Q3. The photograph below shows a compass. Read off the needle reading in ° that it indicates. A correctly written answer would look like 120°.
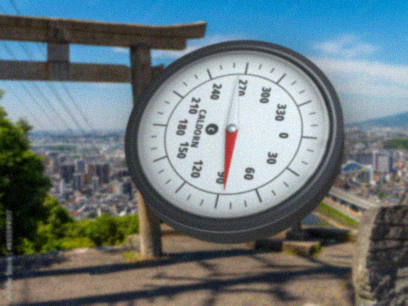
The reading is 85°
